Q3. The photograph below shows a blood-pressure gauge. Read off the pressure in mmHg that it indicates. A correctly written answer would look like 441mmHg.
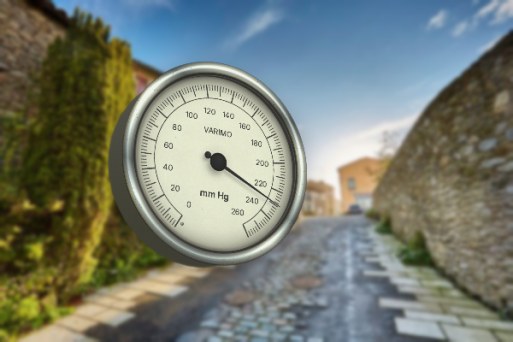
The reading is 230mmHg
